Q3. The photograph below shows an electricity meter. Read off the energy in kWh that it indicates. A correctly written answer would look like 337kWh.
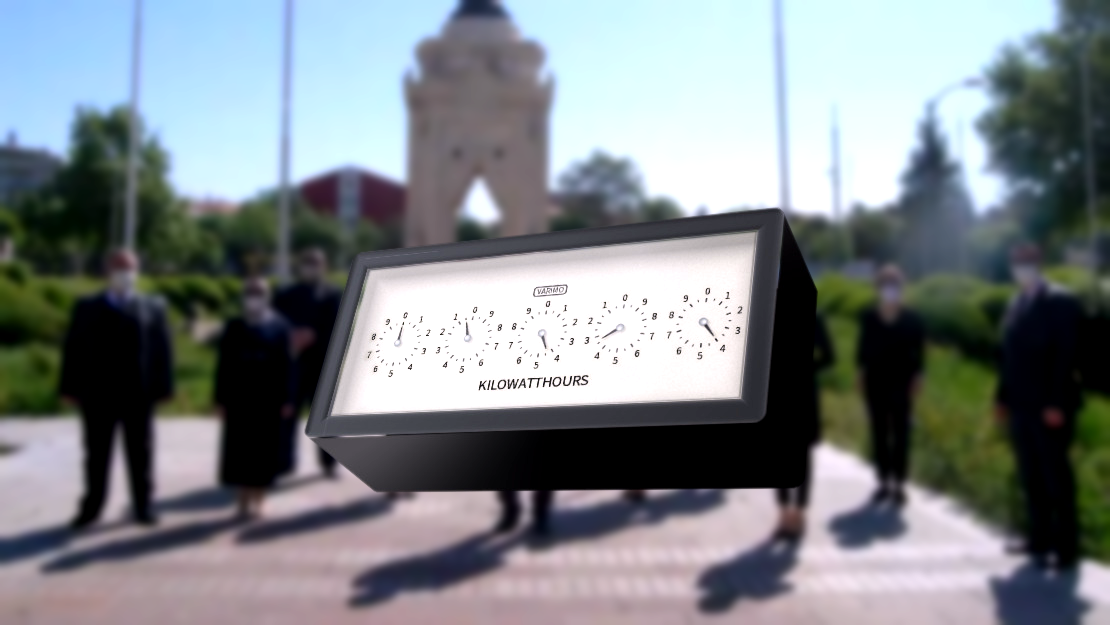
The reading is 434kWh
